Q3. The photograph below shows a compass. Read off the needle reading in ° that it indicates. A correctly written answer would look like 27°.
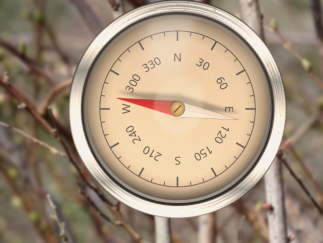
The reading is 280°
